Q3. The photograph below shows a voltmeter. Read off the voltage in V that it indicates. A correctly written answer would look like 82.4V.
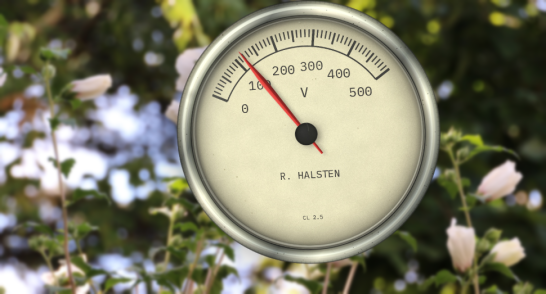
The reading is 120V
